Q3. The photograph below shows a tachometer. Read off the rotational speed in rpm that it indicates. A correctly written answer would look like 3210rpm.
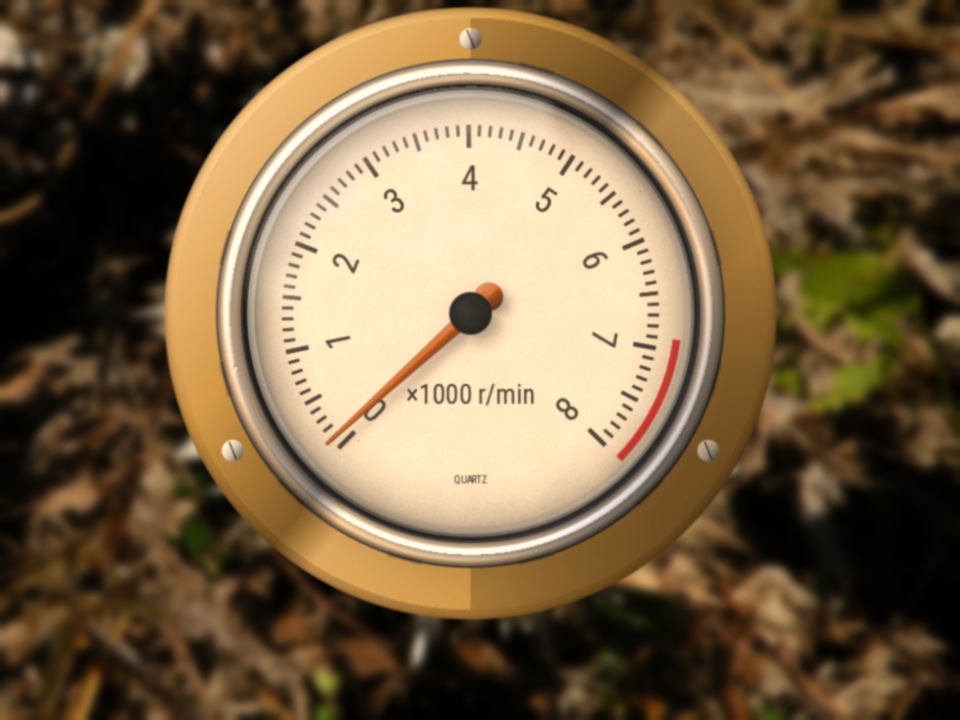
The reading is 100rpm
